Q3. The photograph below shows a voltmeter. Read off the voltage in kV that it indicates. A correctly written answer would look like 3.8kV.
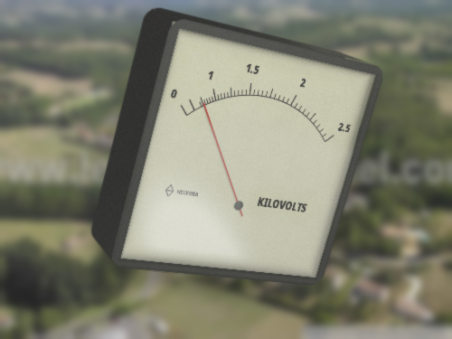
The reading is 0.75kV
